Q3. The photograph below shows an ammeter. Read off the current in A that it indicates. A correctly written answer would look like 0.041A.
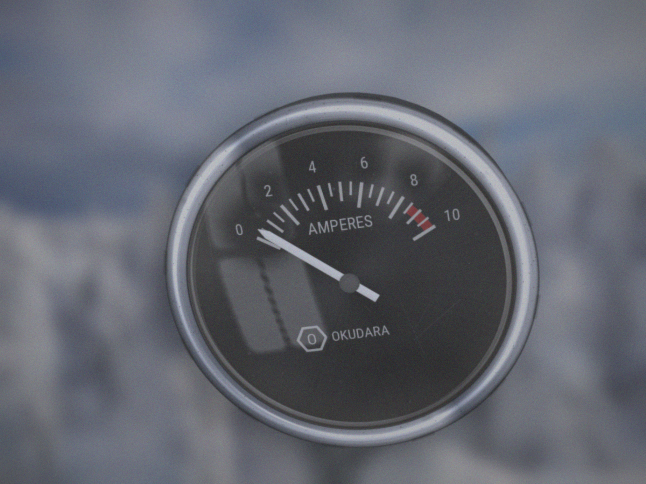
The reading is 0.5A
